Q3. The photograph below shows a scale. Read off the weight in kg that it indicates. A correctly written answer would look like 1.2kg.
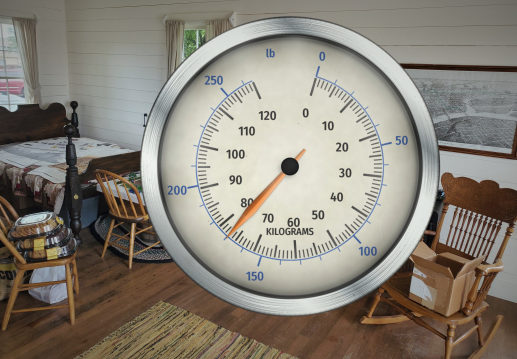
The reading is 77kg
